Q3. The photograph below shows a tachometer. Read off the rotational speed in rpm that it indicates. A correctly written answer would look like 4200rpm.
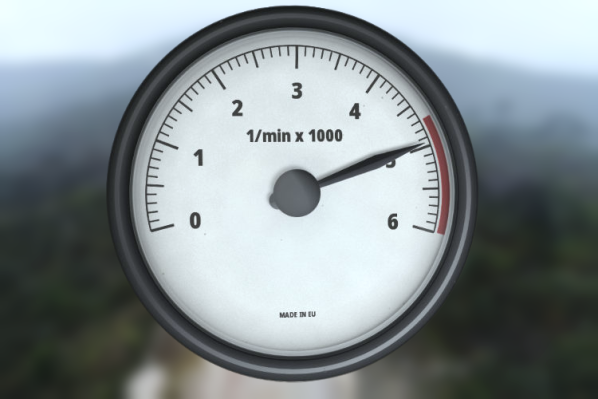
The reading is 4950rpm
